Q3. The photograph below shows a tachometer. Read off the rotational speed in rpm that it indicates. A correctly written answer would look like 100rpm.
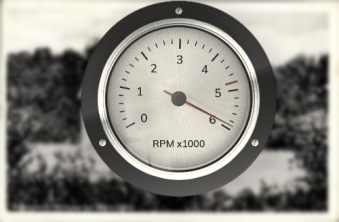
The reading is 5900rpm
